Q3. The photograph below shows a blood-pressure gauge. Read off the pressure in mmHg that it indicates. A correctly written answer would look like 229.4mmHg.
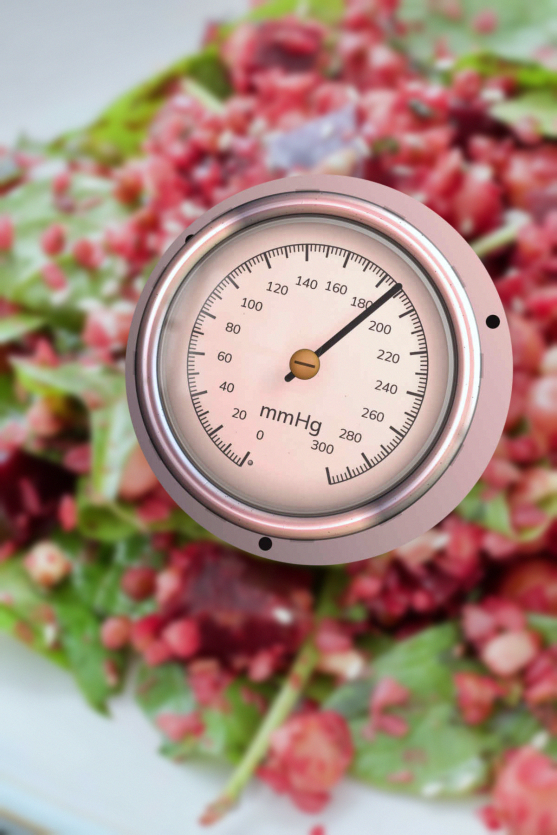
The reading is 188mmHg
